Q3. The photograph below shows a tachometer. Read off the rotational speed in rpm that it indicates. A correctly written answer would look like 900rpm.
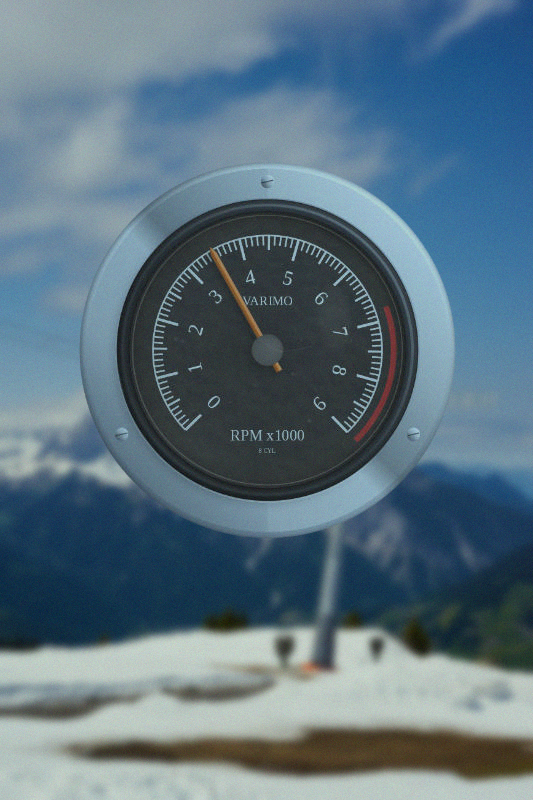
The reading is 3500rpm
